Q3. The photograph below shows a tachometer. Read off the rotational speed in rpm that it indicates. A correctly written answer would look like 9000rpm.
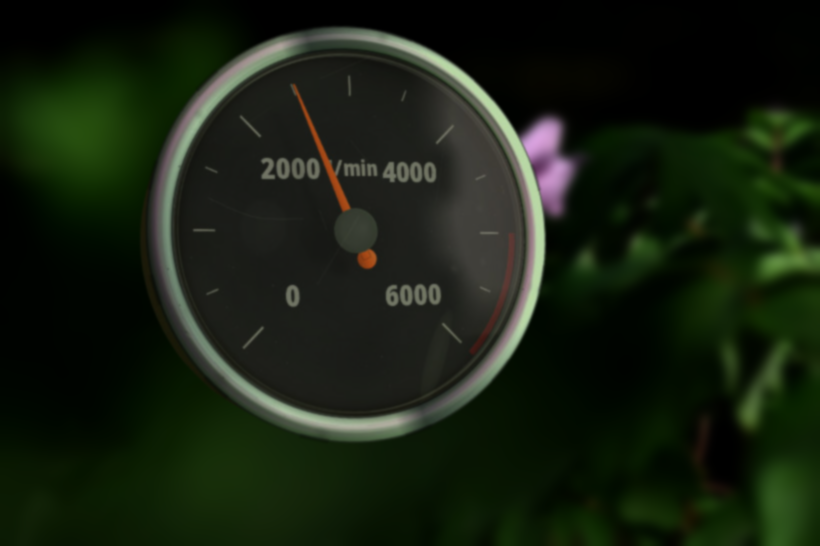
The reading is 2500rpm
